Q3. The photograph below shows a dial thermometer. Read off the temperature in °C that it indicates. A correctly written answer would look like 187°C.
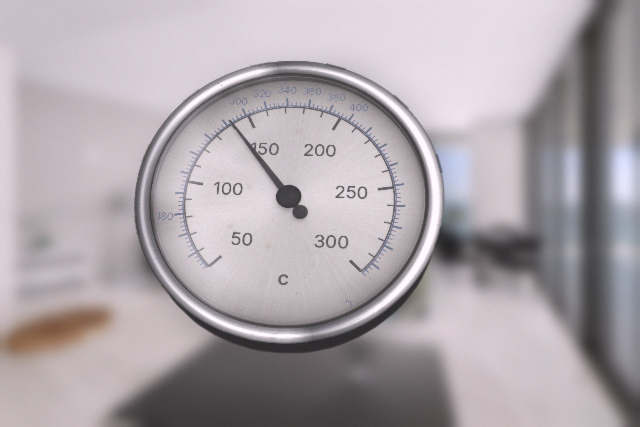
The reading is 140°C
